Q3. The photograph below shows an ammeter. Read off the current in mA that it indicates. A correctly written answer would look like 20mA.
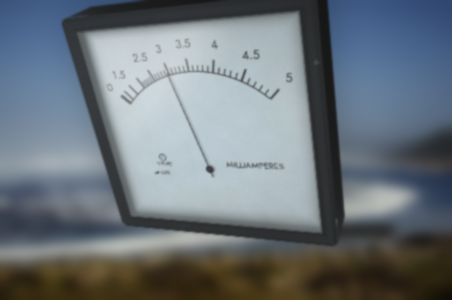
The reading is 3mA
